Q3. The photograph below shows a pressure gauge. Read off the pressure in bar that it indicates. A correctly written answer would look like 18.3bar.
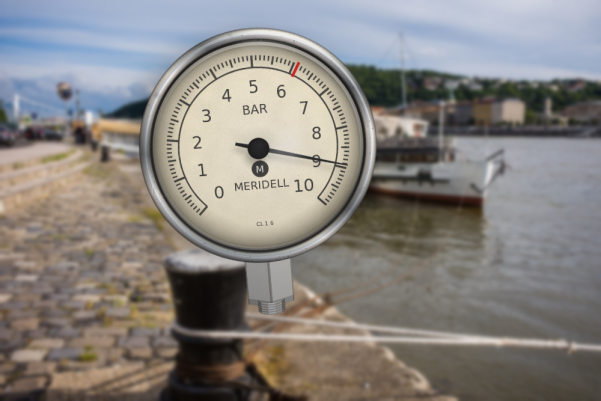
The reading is 8.9bar
